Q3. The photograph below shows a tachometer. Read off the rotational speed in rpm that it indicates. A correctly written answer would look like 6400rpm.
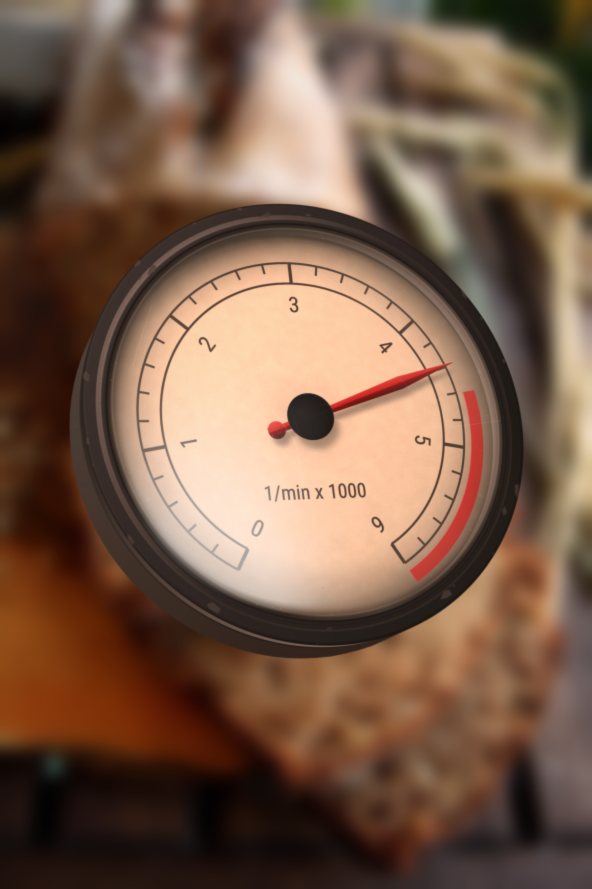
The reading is 4400rpm
